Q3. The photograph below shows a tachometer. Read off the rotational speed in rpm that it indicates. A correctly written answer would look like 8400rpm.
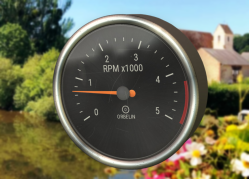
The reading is 700rpm
